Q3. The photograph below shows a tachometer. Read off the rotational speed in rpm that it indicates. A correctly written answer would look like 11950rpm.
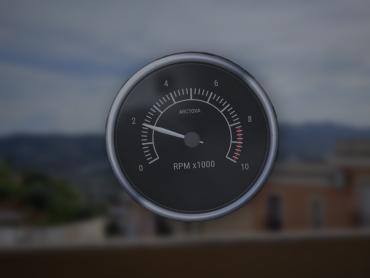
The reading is 2000rpm
